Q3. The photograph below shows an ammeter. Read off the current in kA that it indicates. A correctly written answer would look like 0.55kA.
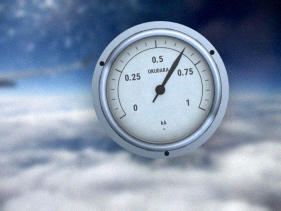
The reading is 0.65kA
